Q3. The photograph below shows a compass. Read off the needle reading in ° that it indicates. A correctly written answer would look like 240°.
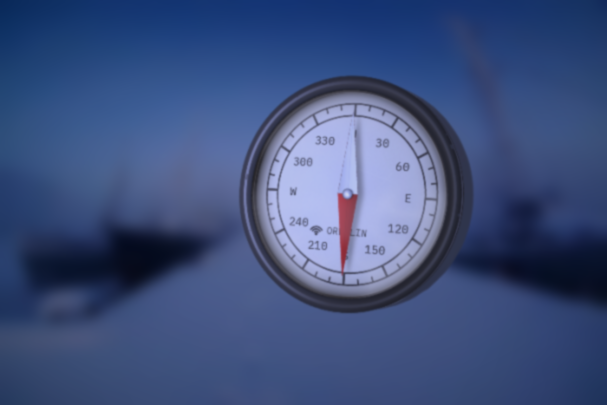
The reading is 180°
